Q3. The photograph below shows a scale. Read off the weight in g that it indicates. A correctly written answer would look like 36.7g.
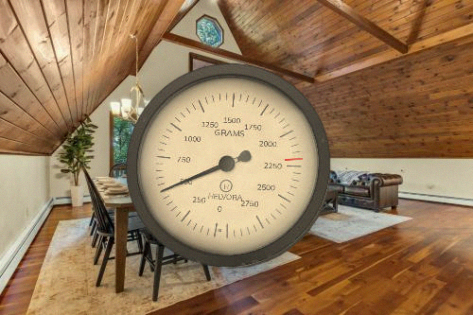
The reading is 500g
